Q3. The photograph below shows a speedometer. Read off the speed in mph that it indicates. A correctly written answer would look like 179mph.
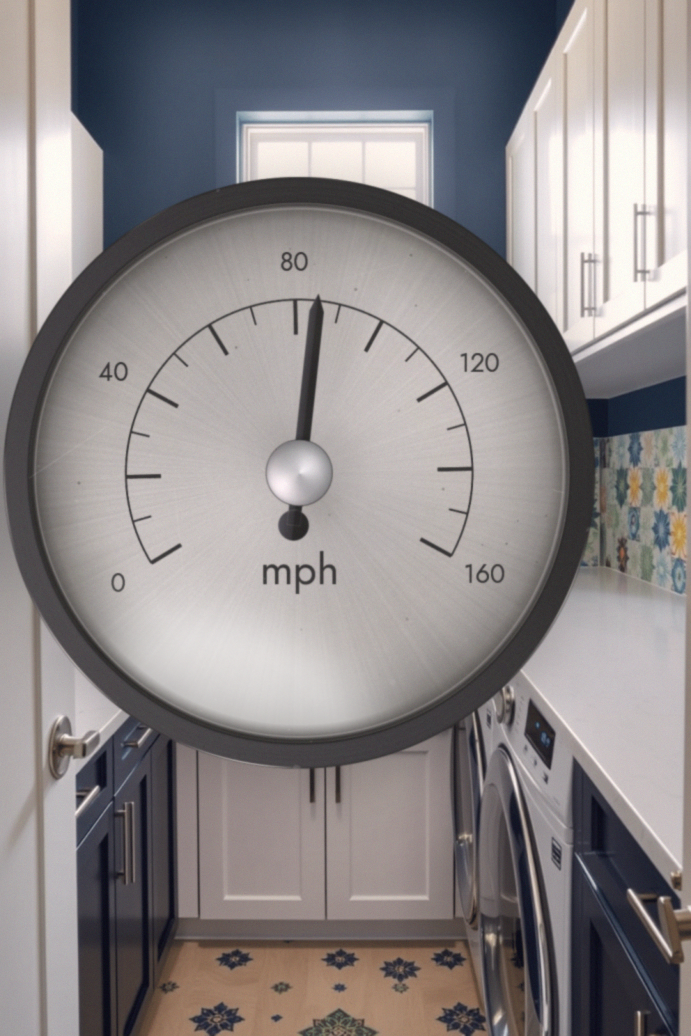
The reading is 85mph
